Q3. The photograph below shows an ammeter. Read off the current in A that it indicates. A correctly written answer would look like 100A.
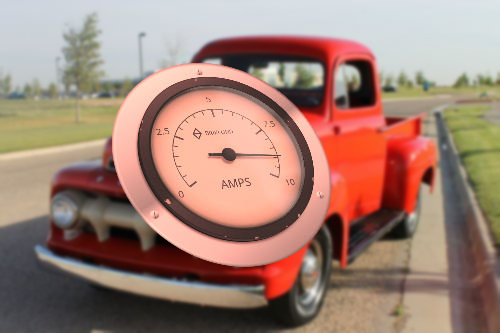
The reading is 9A
